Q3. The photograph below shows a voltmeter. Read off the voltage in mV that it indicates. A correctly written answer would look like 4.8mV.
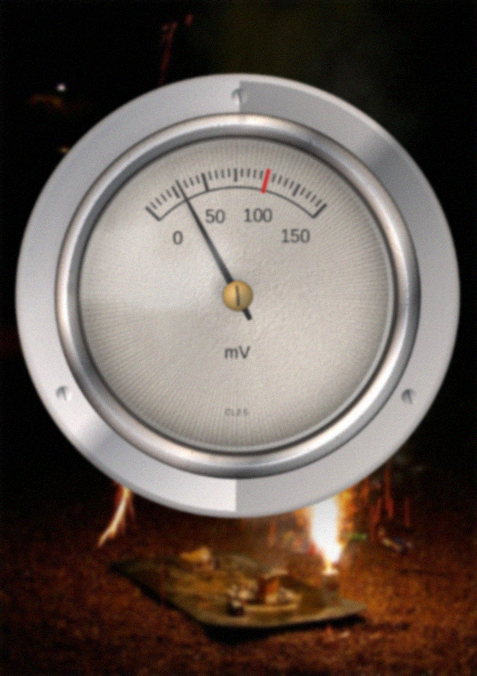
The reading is 30mV
